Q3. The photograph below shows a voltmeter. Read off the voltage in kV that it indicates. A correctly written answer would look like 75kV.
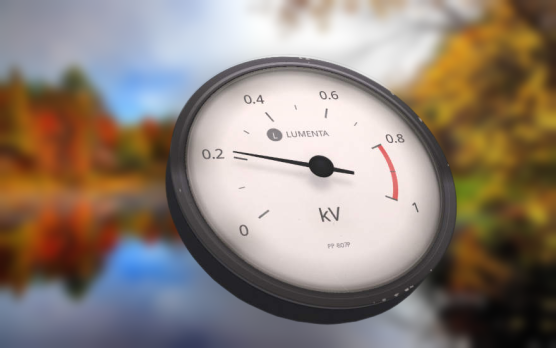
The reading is 0.2kV
